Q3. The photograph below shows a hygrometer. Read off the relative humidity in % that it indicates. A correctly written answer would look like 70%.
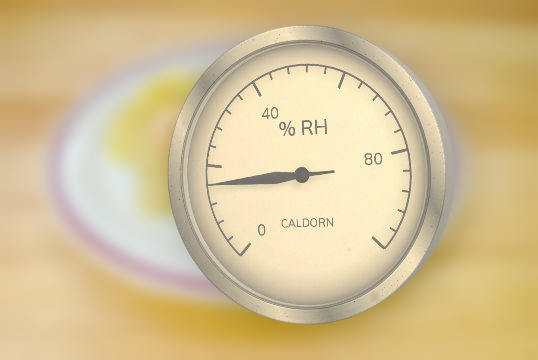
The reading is 16%
